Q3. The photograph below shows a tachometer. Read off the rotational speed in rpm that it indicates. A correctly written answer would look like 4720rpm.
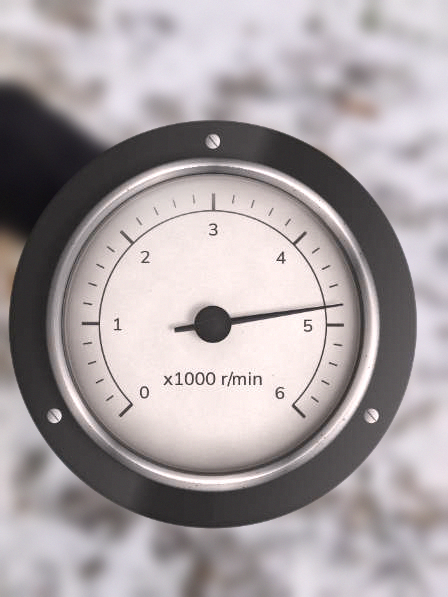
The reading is 4800rpm
